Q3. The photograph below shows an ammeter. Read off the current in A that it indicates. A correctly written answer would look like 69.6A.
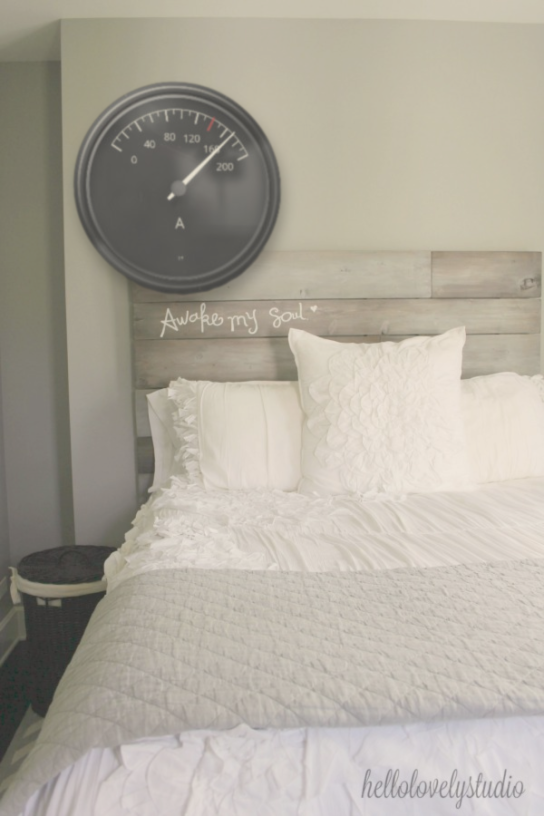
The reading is 170A
